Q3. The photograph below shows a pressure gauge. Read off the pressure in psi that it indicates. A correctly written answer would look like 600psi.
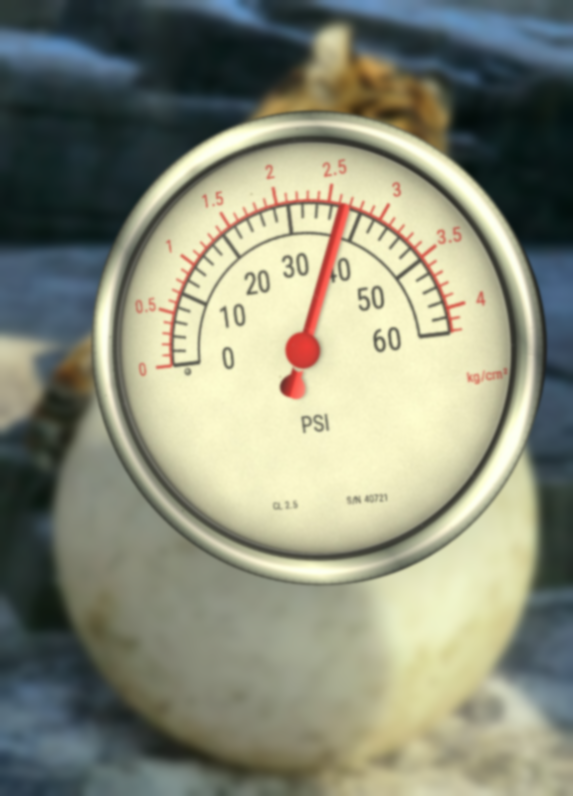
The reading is 38psi
